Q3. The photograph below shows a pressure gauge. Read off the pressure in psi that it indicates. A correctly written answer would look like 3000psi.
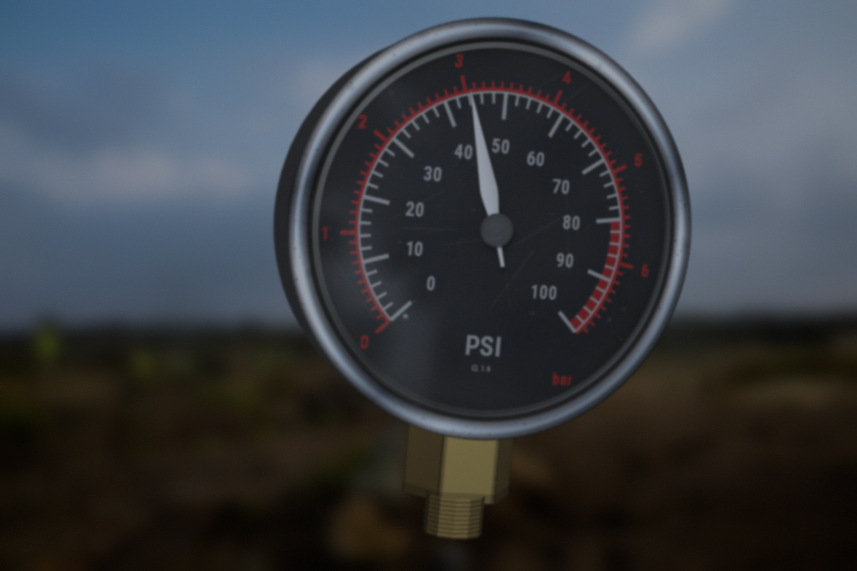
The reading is 44psi
